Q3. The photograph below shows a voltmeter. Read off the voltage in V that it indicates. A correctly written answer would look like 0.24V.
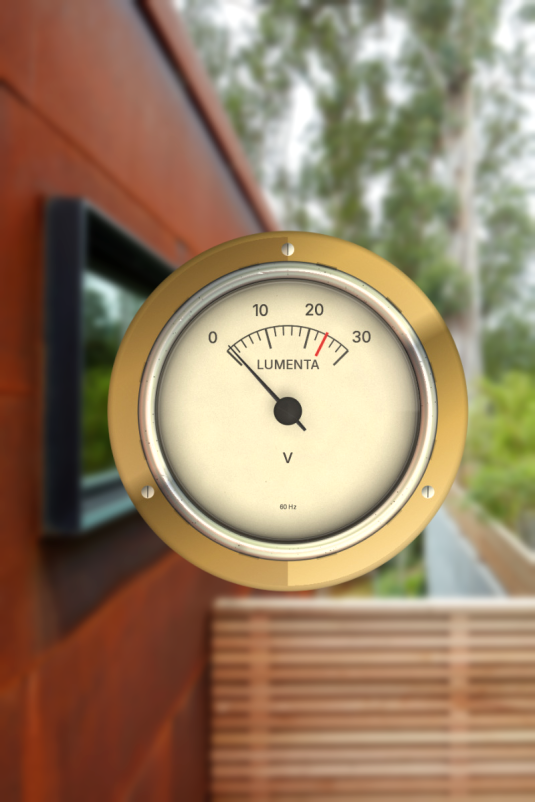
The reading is 1V
